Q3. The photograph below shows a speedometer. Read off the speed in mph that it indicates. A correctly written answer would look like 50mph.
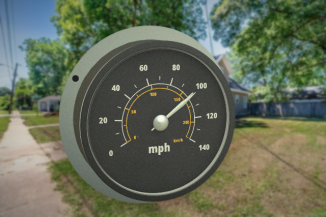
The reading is 100mph
